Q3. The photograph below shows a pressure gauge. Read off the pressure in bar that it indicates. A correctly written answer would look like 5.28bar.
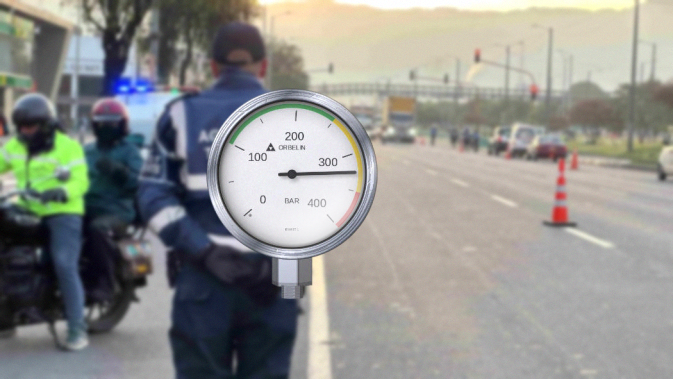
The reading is 325bar
